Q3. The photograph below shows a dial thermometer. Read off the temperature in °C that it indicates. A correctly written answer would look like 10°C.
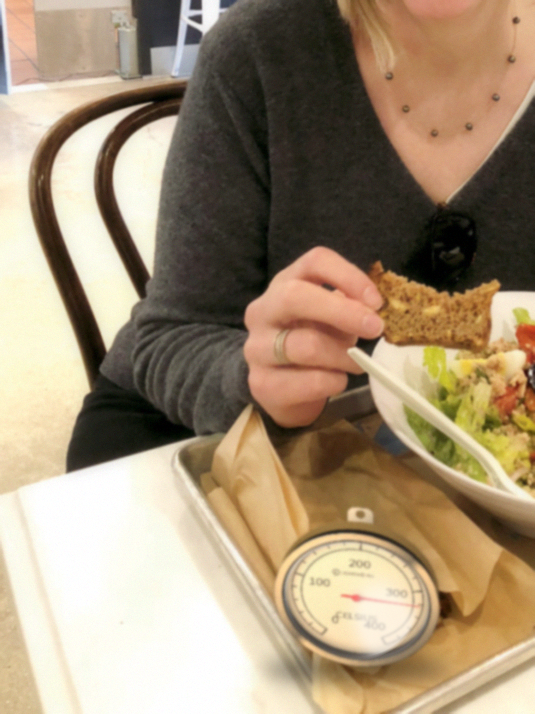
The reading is 320°C
